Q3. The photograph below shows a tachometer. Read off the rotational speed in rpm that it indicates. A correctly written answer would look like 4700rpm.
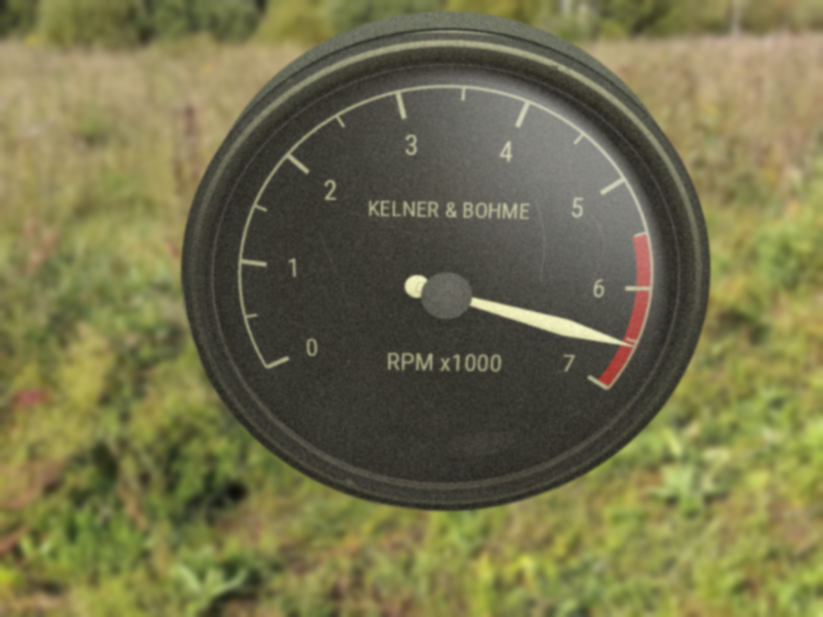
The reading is 6500rpm
